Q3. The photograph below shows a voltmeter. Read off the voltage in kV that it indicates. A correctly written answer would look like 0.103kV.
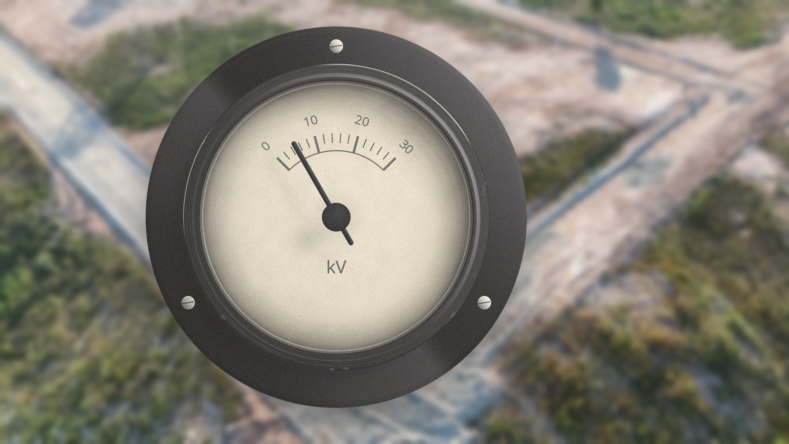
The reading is 5kV
